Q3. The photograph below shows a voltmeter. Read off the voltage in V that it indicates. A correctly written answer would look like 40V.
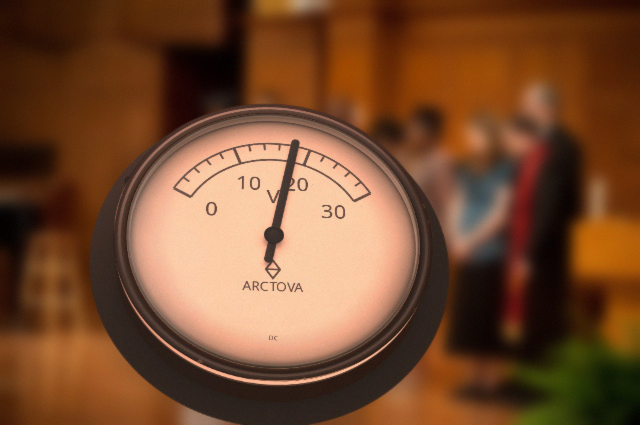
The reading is 18V
